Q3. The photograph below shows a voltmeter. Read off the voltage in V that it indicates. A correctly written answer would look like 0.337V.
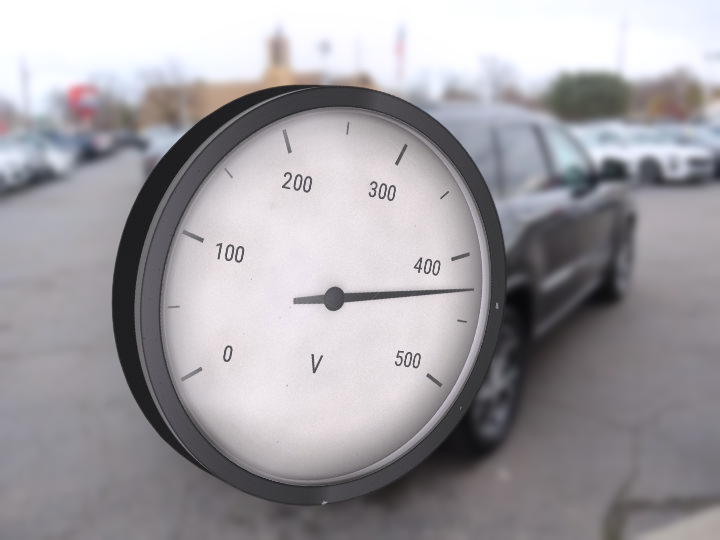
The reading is 425V
